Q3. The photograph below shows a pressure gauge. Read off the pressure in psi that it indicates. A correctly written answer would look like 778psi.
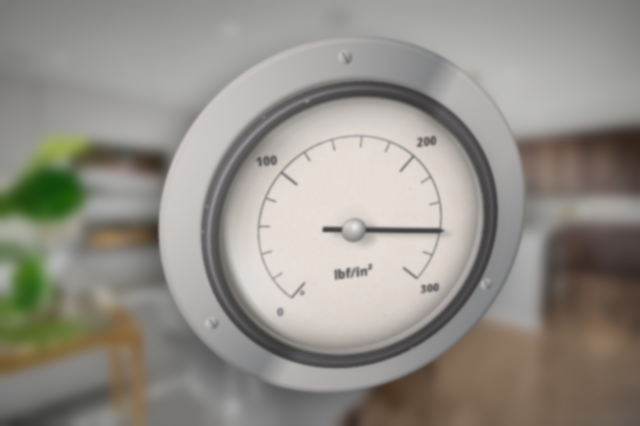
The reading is 260psi
